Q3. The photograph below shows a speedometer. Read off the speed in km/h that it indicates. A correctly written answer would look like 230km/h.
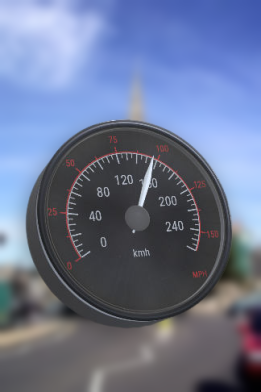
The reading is 155km/h
